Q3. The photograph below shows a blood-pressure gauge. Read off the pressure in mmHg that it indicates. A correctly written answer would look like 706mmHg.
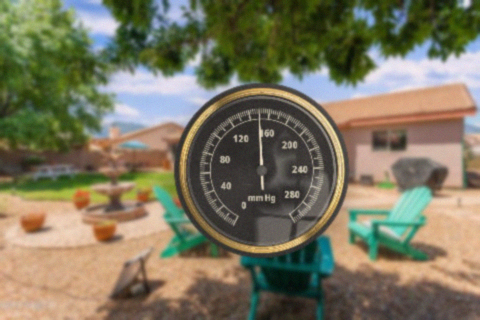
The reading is 150mmHg
